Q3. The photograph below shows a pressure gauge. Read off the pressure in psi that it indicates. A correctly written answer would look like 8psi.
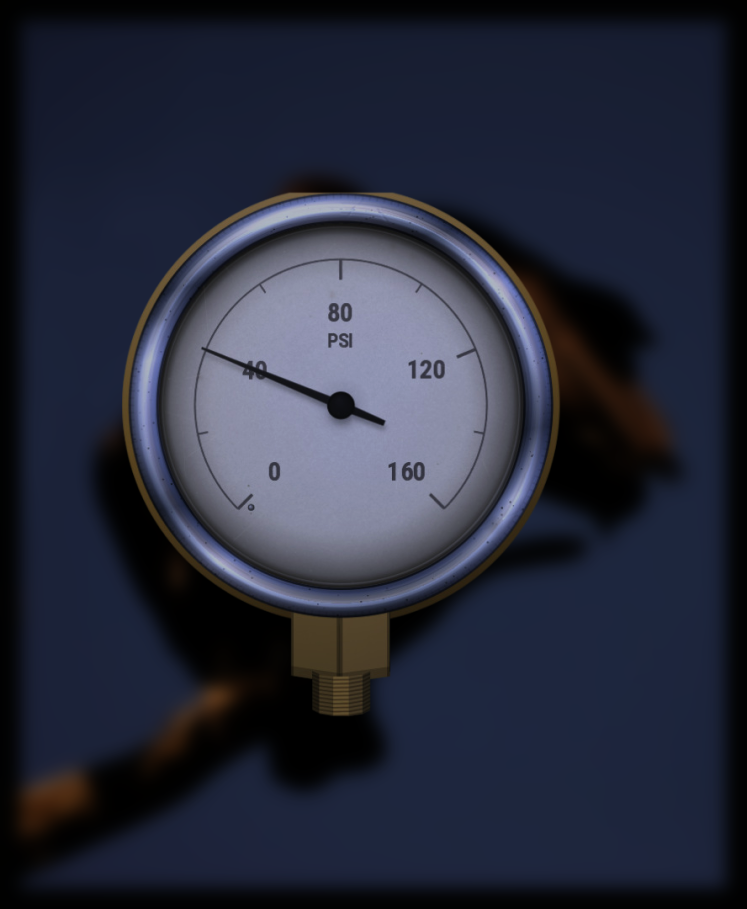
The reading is 40psi
